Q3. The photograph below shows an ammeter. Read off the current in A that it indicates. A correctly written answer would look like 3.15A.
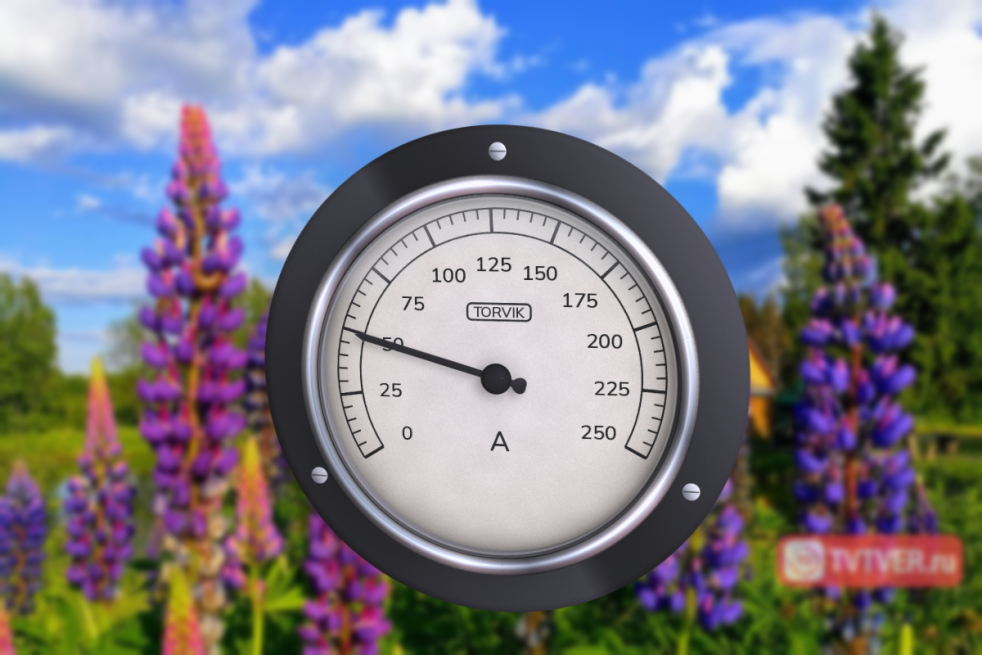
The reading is 50A
